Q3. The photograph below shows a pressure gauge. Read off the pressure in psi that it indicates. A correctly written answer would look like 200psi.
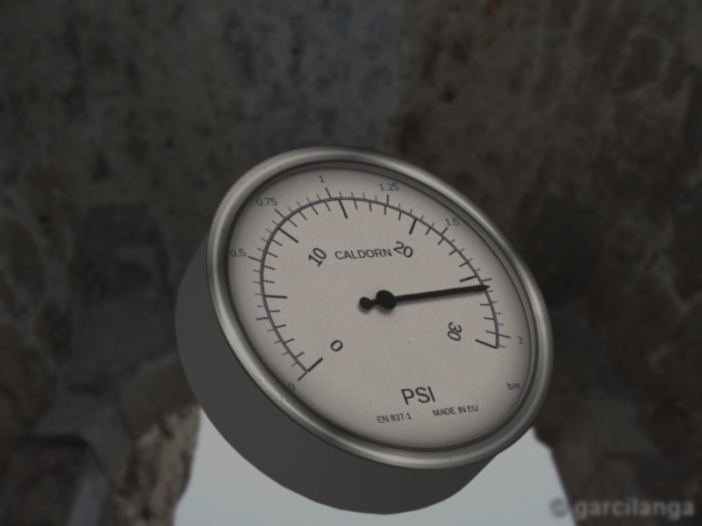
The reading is 26psi
